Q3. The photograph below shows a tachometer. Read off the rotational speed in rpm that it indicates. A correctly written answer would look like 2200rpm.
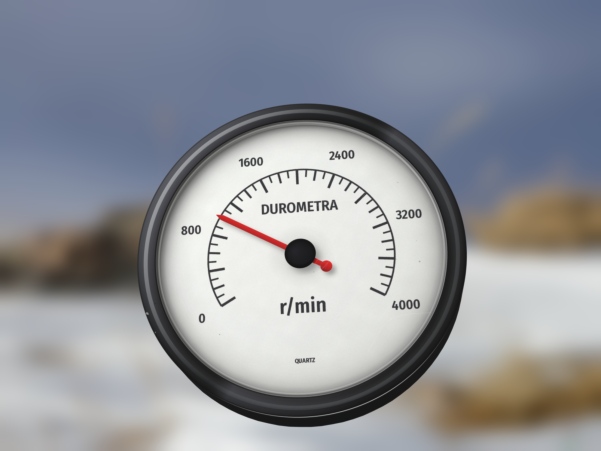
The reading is 1000rpm
